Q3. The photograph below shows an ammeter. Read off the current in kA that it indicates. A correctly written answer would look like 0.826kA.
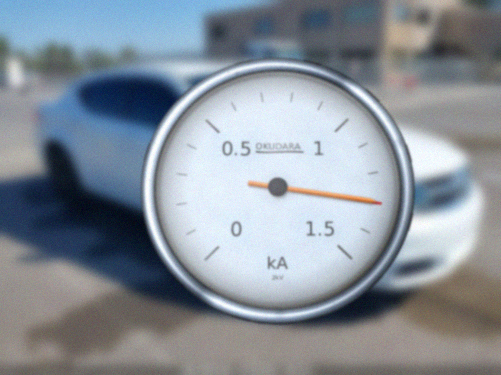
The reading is 1.3kA
